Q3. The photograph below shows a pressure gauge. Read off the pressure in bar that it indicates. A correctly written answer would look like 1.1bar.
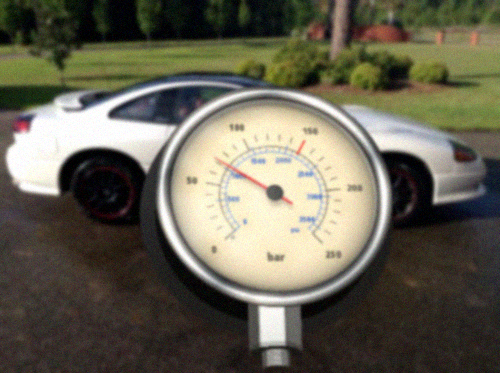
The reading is 70bar
